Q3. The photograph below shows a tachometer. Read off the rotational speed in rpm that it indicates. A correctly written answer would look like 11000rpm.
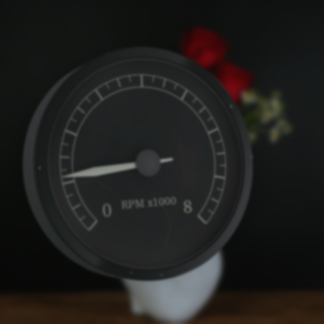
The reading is 1125rpm
